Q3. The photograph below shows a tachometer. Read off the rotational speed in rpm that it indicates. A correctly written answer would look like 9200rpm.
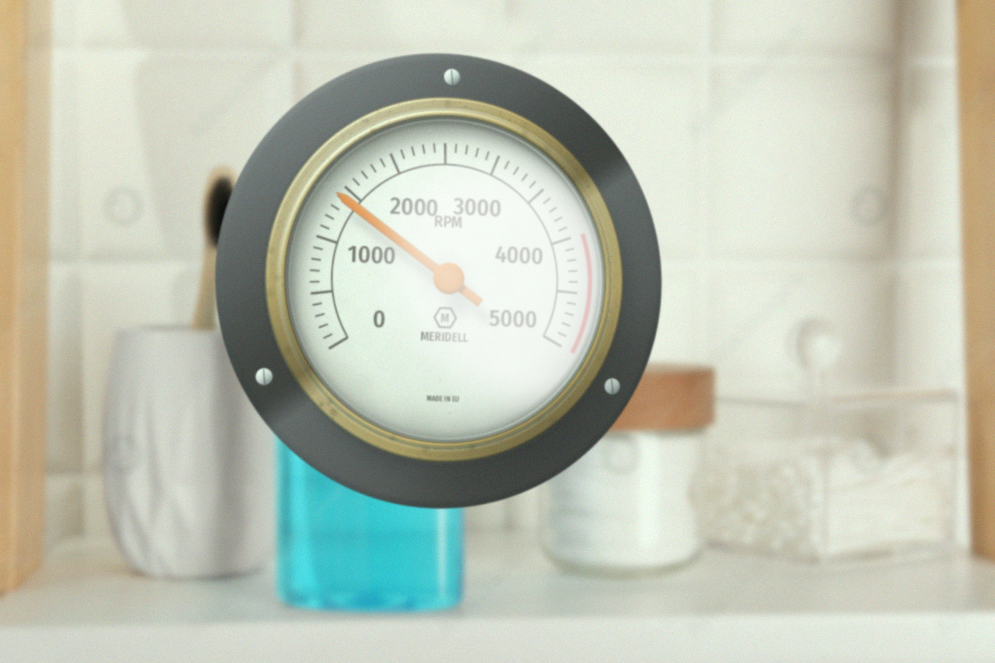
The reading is 1400rpm
